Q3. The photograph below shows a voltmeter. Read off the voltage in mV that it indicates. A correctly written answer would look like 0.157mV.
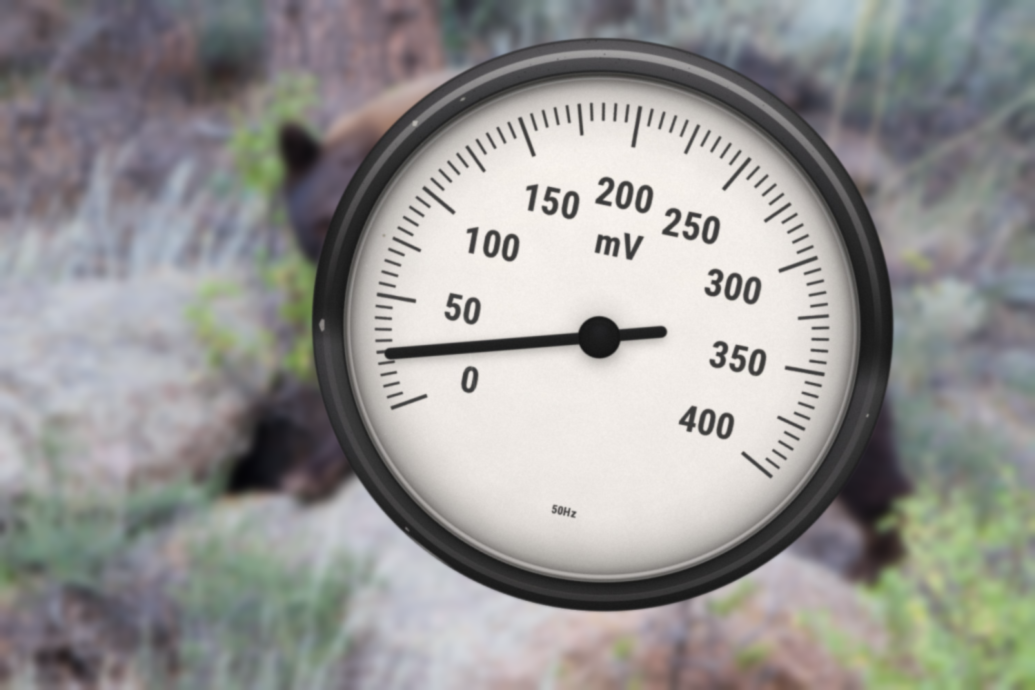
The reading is 25mV
